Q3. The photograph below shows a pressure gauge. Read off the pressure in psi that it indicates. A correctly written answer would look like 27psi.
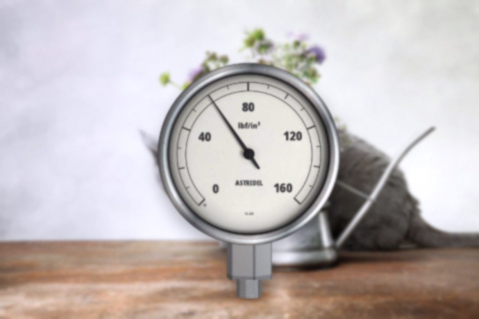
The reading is 60psi
